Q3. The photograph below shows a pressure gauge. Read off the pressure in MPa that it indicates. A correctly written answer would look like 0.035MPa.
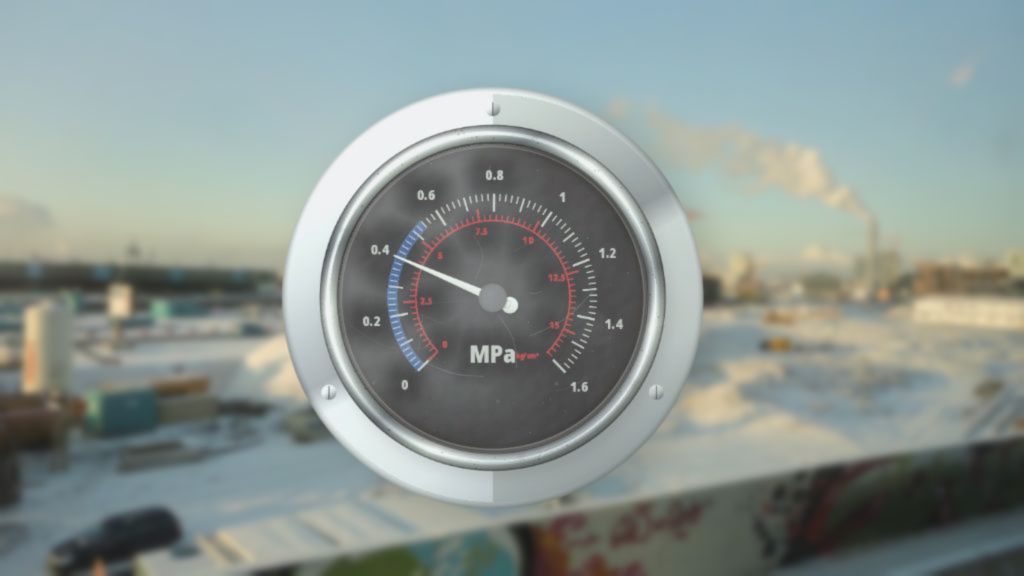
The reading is 0.4MPa
